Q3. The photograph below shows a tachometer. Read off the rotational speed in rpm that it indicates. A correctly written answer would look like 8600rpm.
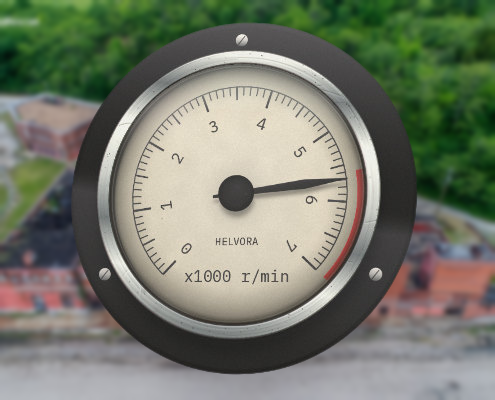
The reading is 5700rpm
